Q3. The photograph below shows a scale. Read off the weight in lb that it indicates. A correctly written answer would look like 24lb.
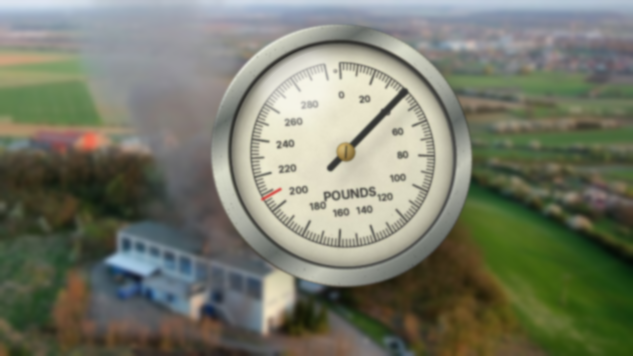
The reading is 40lb
